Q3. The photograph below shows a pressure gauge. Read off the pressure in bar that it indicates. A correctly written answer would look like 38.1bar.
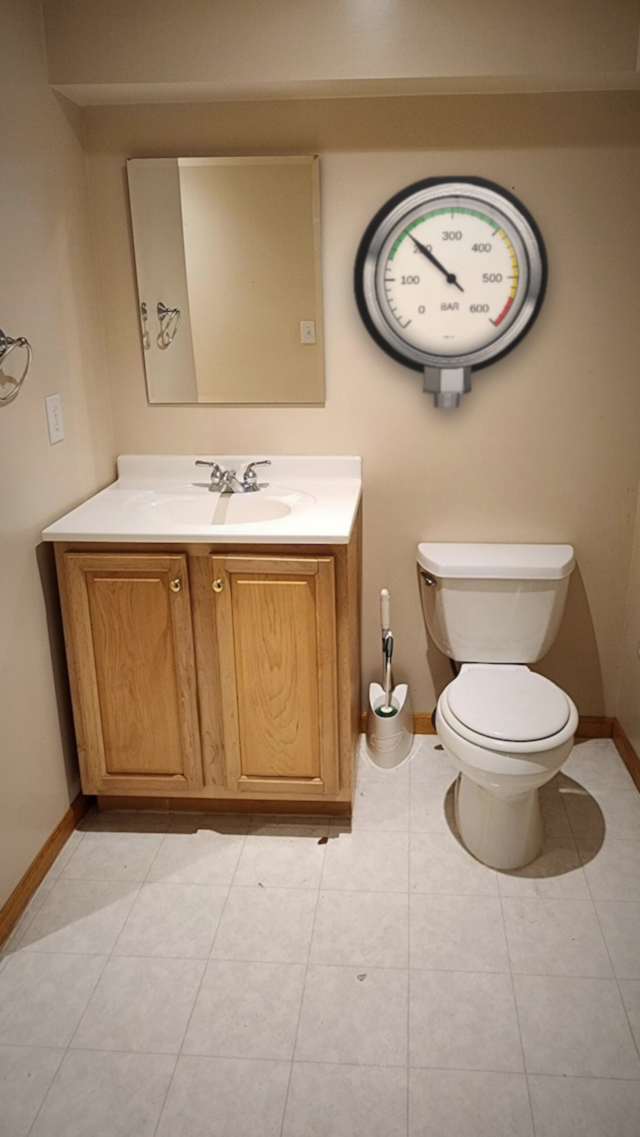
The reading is 200bar
